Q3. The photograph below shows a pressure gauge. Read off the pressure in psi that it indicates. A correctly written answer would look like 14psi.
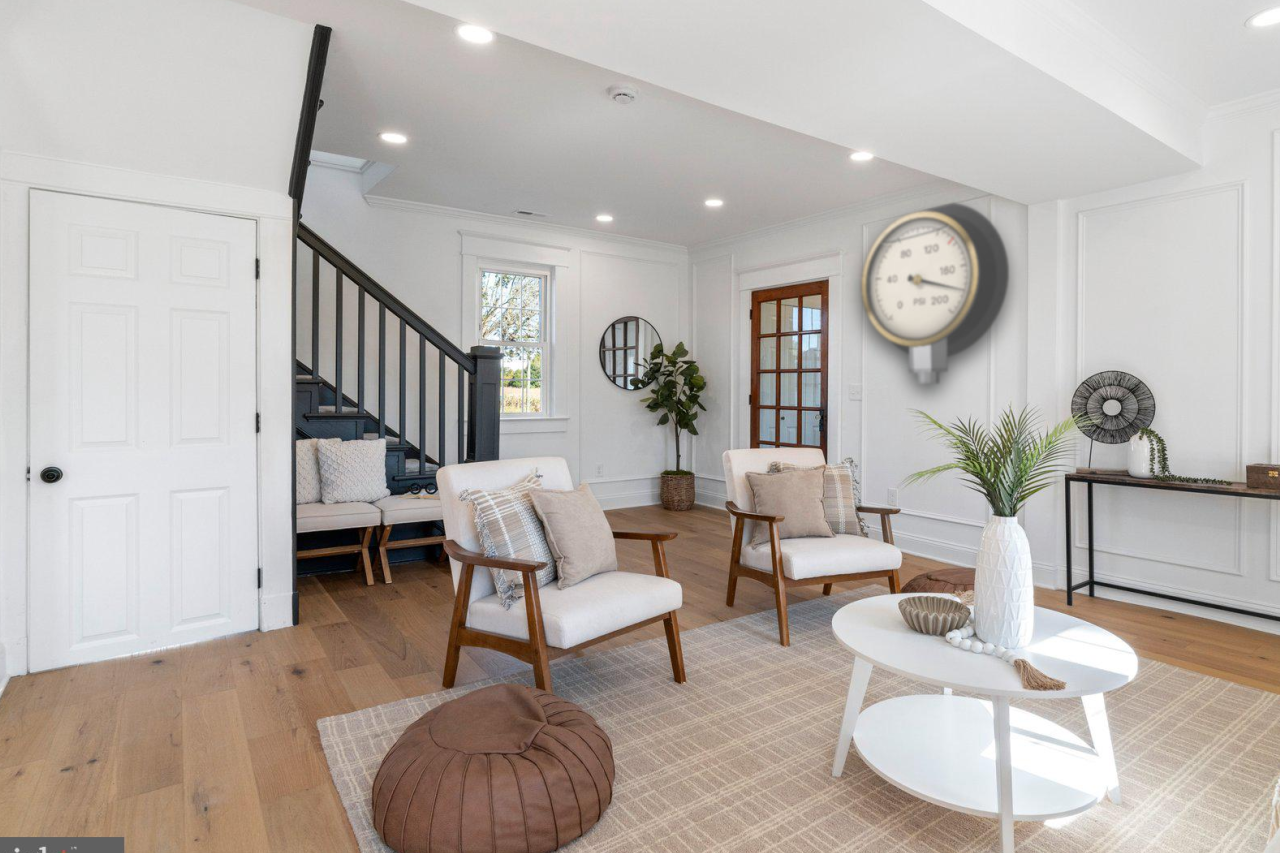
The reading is 180psi
